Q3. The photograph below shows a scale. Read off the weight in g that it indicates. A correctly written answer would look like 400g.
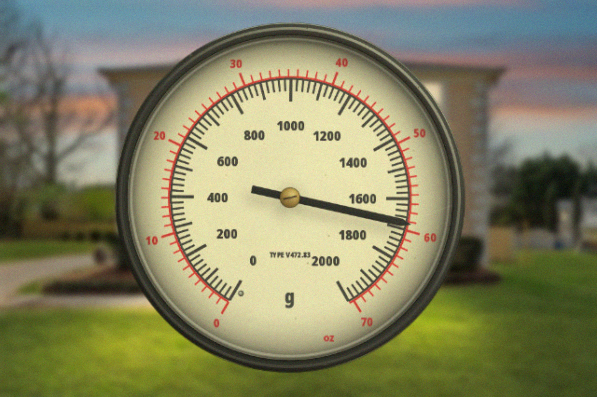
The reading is 1680g
